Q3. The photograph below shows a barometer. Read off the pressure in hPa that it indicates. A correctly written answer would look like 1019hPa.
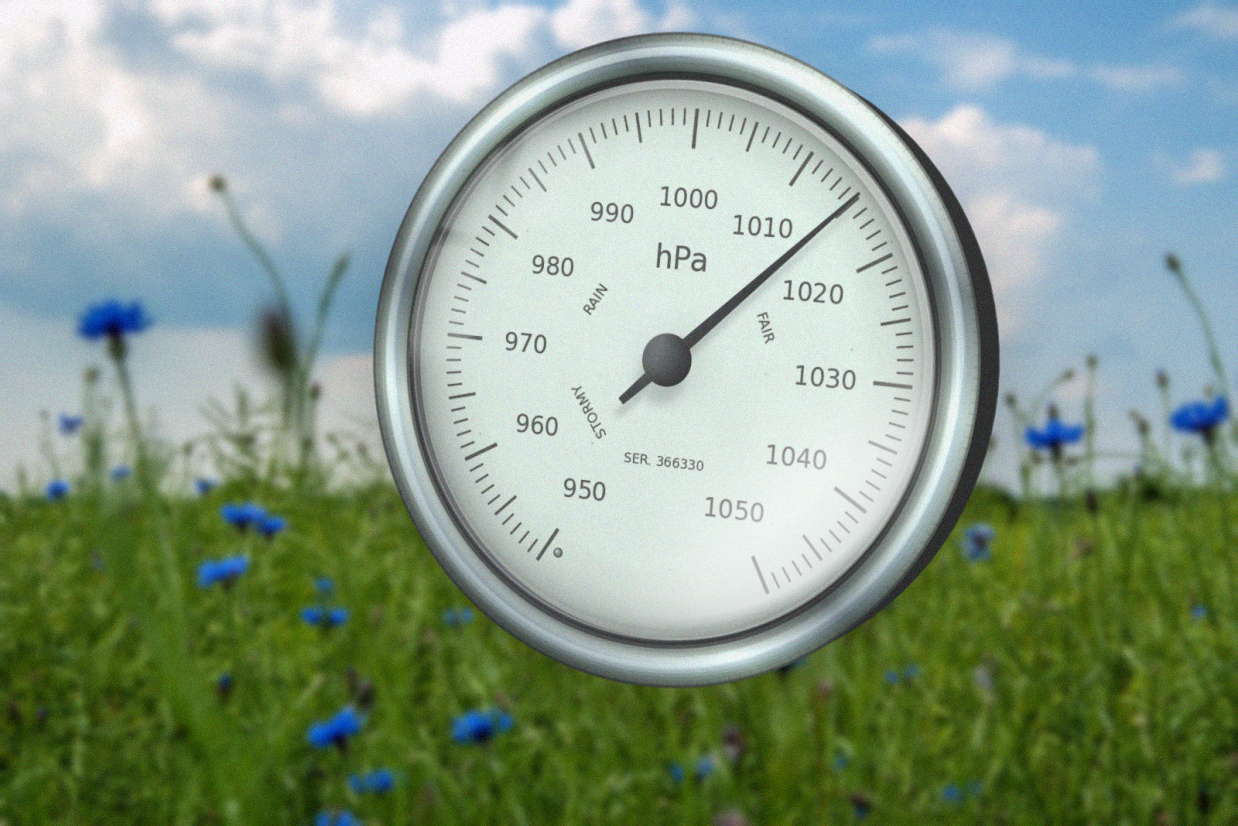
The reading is 1015hPa
